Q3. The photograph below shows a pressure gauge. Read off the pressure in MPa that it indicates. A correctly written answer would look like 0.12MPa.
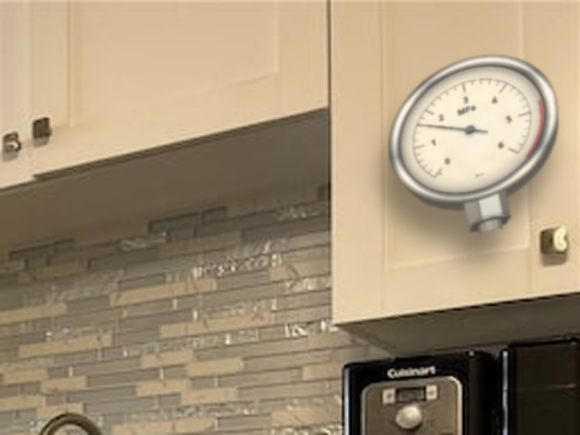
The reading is 1.6MPa
